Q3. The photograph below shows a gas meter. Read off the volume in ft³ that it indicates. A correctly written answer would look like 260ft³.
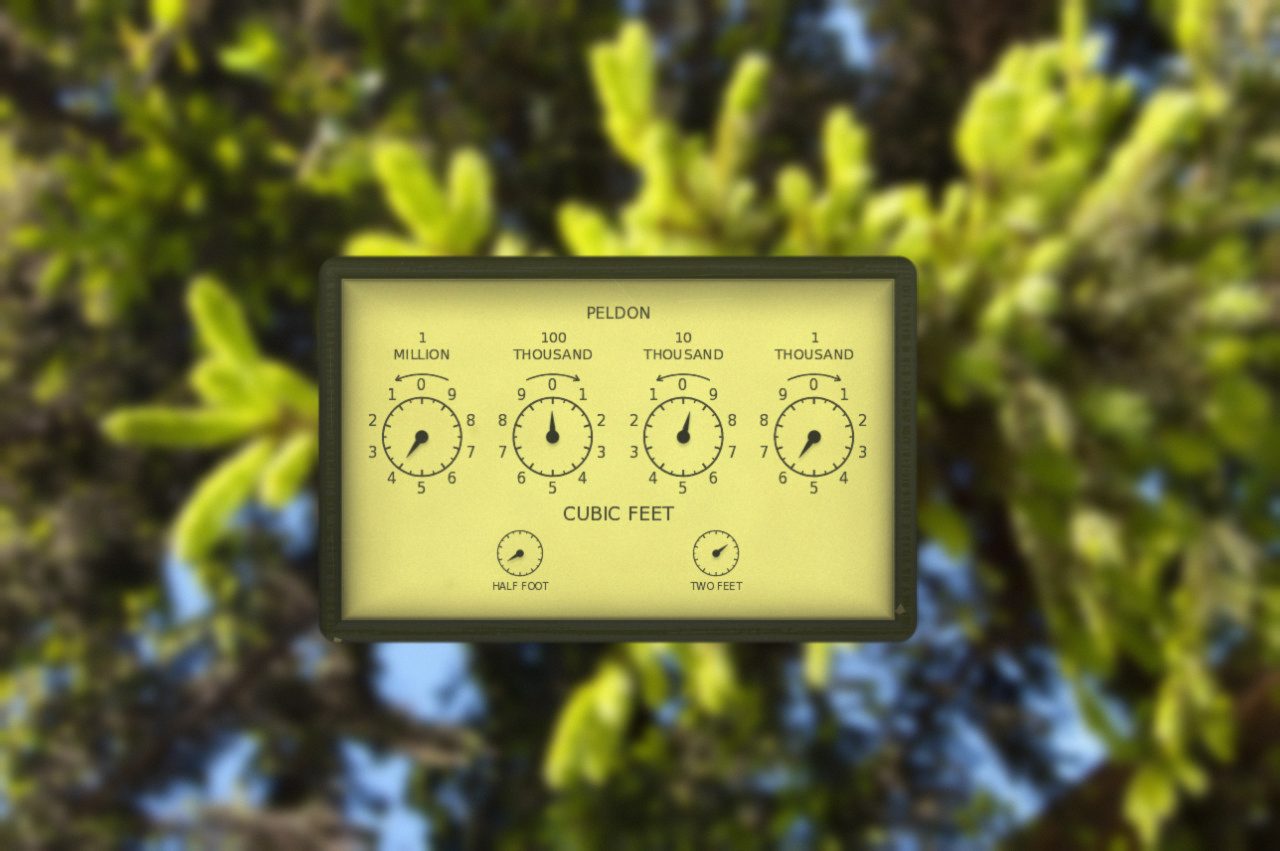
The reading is 399600ft³
